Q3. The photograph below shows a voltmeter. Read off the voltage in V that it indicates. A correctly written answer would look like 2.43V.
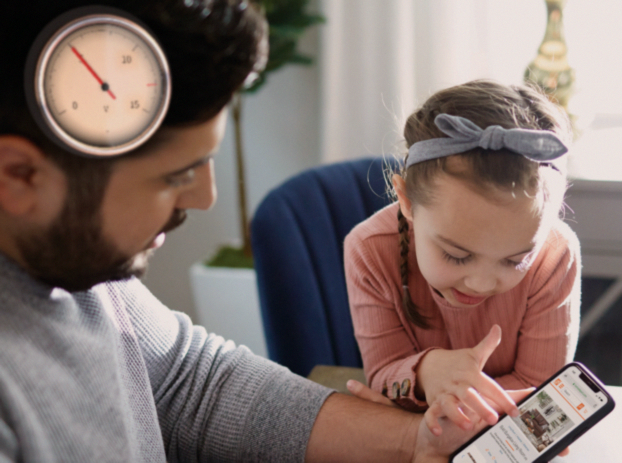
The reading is 5V
